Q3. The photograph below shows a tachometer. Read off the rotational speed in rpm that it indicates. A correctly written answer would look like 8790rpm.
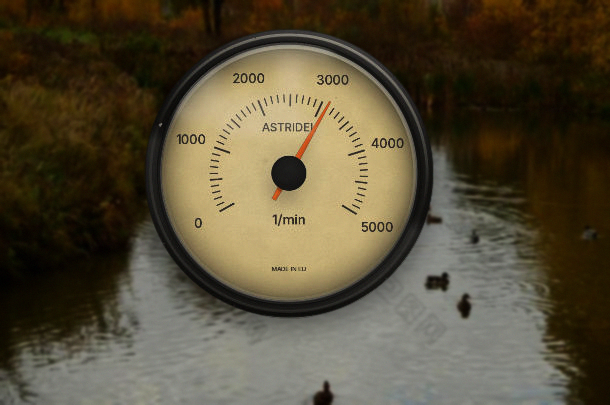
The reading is 3100rpm
